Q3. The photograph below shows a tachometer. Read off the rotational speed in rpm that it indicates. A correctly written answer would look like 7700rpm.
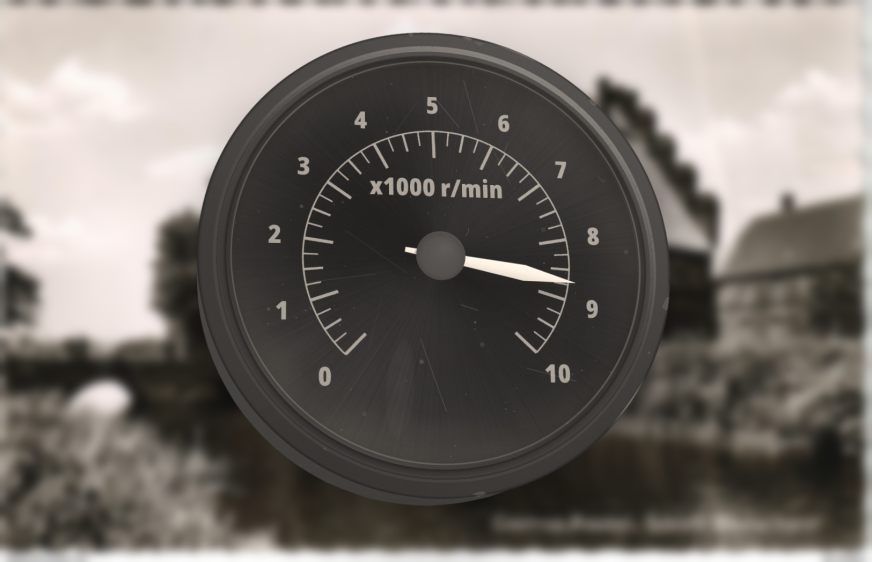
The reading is 8750rpm
